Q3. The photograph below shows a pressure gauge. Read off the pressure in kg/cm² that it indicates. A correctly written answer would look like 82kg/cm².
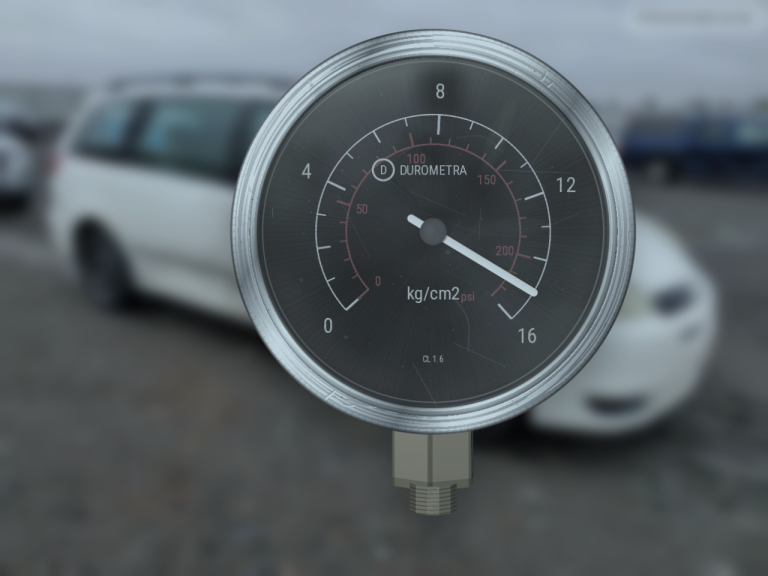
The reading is 15kg/cm²
